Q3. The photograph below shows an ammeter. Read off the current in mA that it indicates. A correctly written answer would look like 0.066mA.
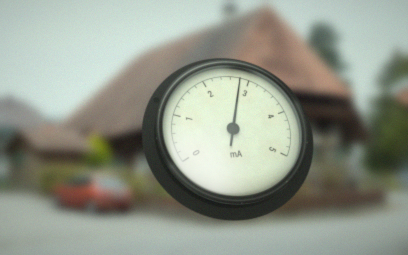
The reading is 2.8mA
